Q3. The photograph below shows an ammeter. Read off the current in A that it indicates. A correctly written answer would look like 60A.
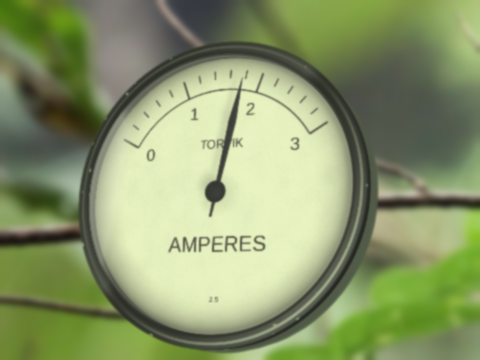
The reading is 1.8A
